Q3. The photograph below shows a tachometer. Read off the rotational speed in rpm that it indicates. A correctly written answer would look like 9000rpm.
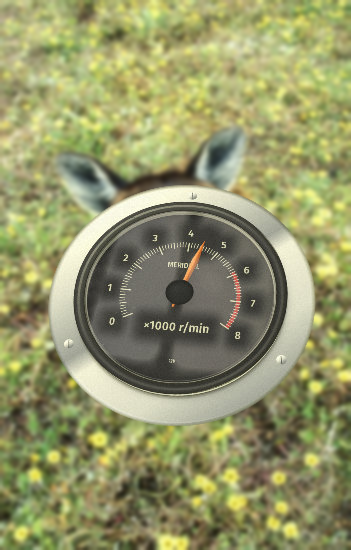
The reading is 4500rpm
